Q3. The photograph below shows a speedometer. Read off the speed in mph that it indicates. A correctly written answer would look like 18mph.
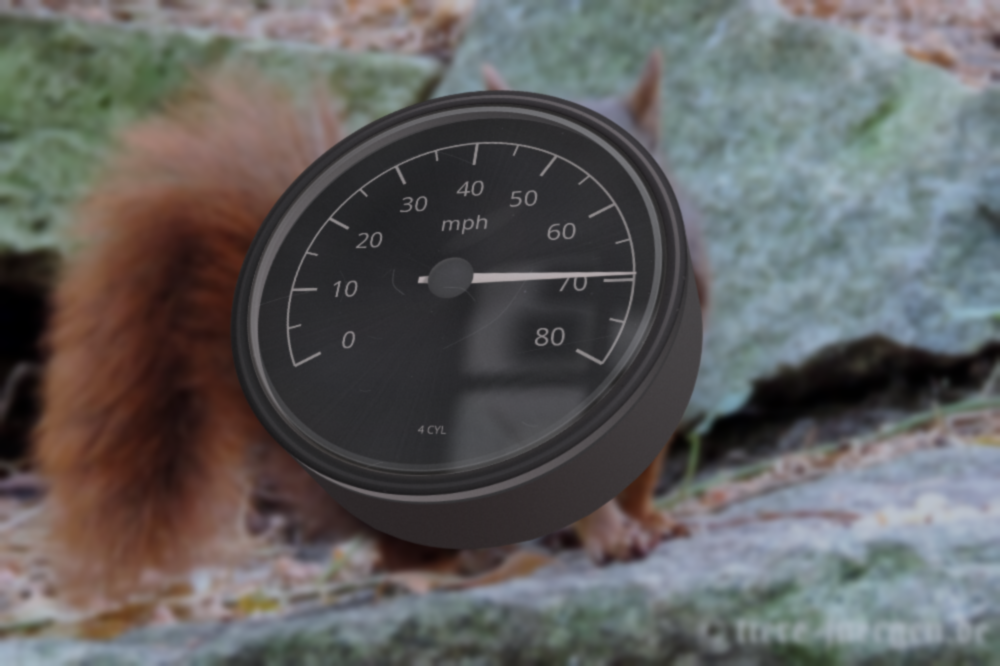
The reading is 70mph
